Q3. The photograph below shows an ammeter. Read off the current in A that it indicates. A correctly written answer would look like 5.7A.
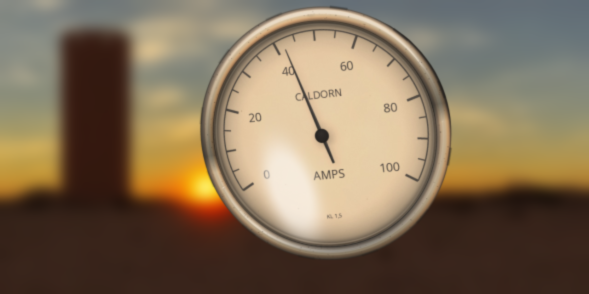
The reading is 42.5A
